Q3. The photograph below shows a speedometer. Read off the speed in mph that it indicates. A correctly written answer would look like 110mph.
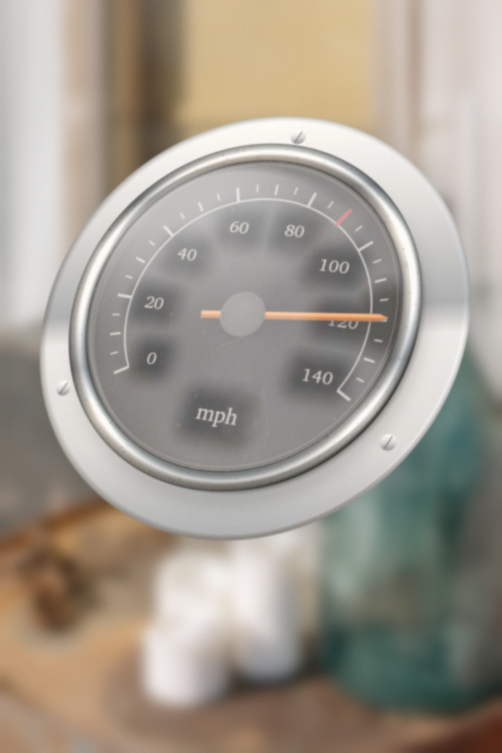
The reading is 120mph
